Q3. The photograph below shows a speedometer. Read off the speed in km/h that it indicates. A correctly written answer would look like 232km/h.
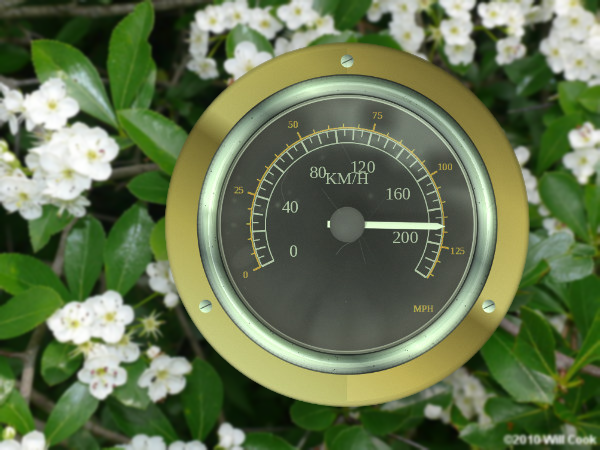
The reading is 190km/h
